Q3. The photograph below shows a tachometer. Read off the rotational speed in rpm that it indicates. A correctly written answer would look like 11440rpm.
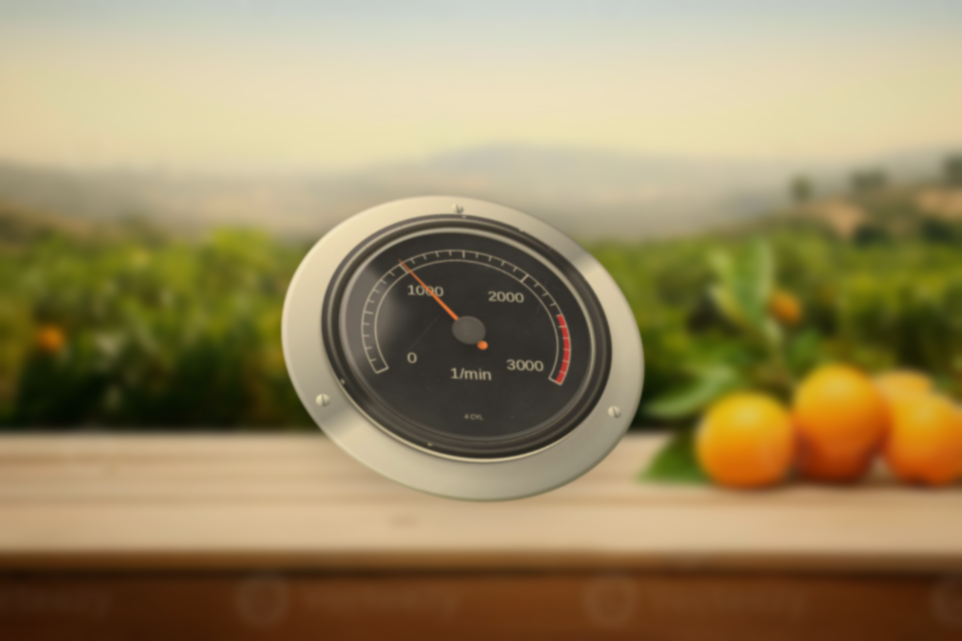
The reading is 1000rpm
